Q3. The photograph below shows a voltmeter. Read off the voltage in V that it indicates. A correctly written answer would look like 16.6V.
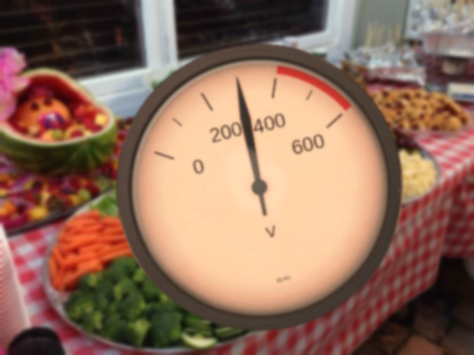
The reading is 300V
